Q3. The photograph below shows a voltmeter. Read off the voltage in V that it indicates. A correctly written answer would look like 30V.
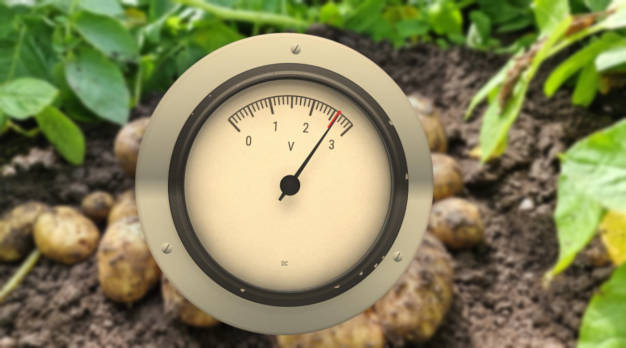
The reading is 2.6V
